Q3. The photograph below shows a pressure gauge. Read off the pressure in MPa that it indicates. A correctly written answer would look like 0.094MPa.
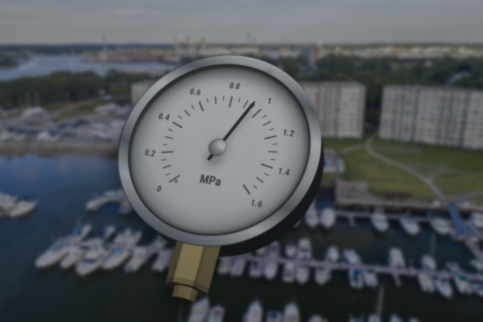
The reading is 0.95MPa
